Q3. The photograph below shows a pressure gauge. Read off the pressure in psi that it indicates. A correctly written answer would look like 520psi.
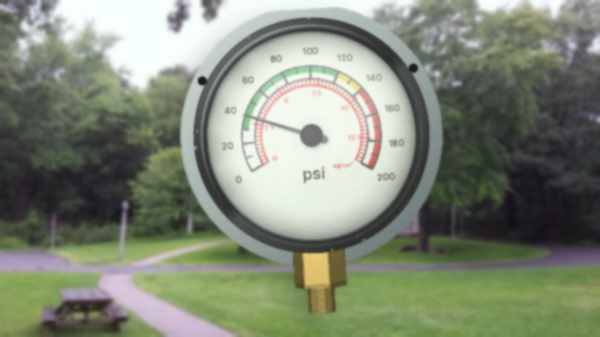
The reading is 40psi
